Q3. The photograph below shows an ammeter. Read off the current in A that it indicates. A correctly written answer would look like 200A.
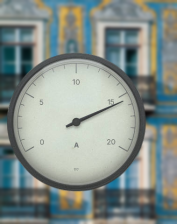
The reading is 15.5A
